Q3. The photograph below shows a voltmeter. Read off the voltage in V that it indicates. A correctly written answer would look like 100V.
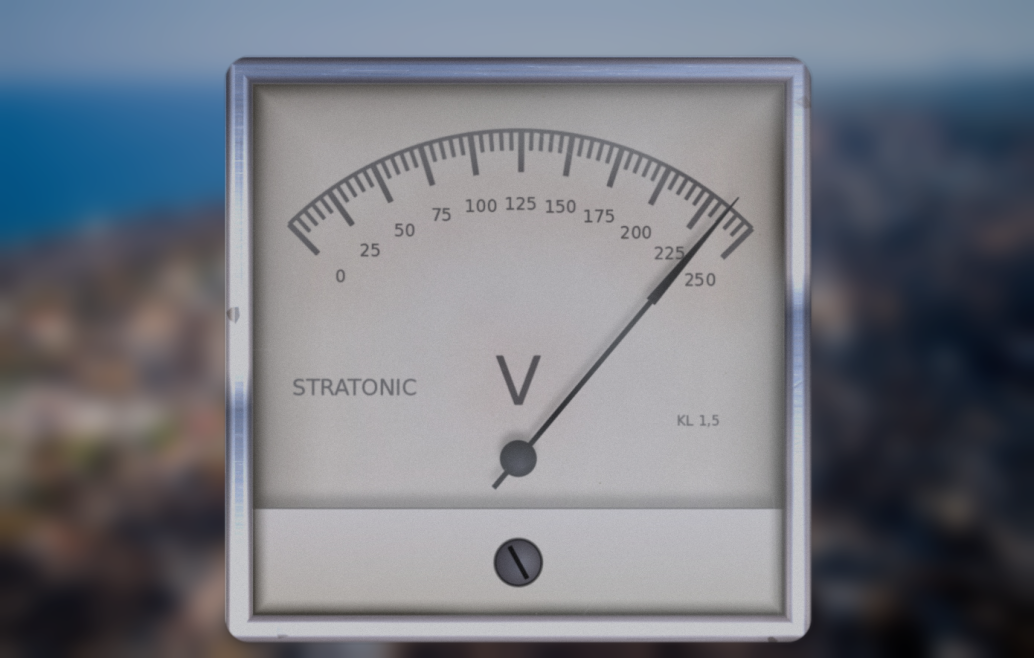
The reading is 235V
